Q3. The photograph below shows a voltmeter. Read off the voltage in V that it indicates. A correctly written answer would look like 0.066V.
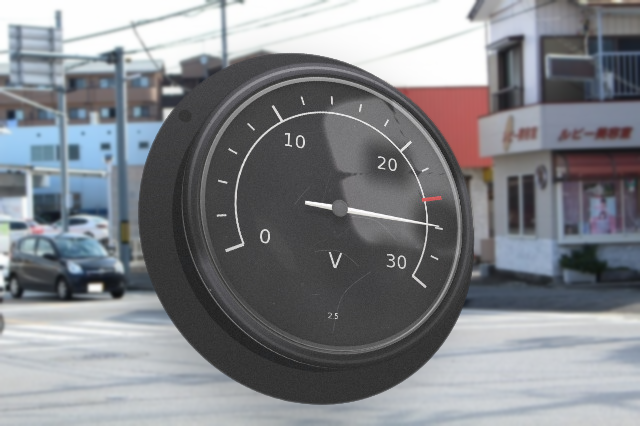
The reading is 26V
